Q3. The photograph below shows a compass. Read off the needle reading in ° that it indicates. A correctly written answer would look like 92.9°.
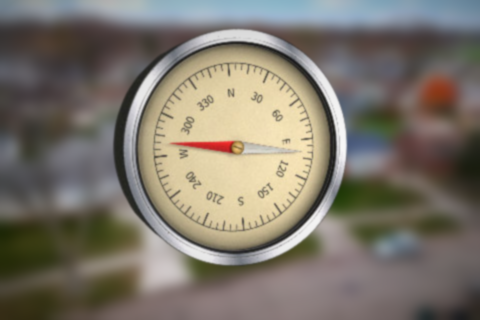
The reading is 280°
